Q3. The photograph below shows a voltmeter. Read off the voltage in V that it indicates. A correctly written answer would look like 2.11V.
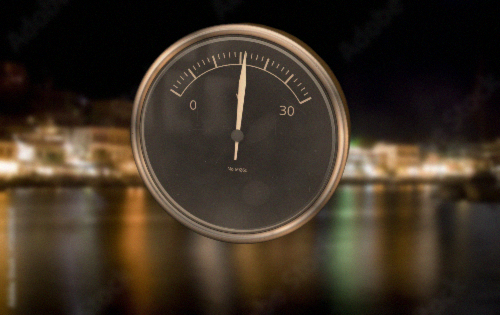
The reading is 16V
